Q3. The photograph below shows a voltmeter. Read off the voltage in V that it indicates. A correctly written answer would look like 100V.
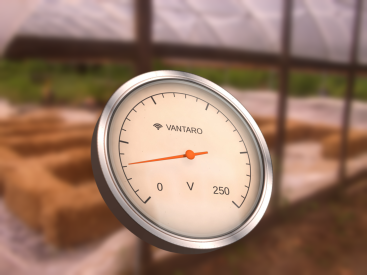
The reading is 30V
